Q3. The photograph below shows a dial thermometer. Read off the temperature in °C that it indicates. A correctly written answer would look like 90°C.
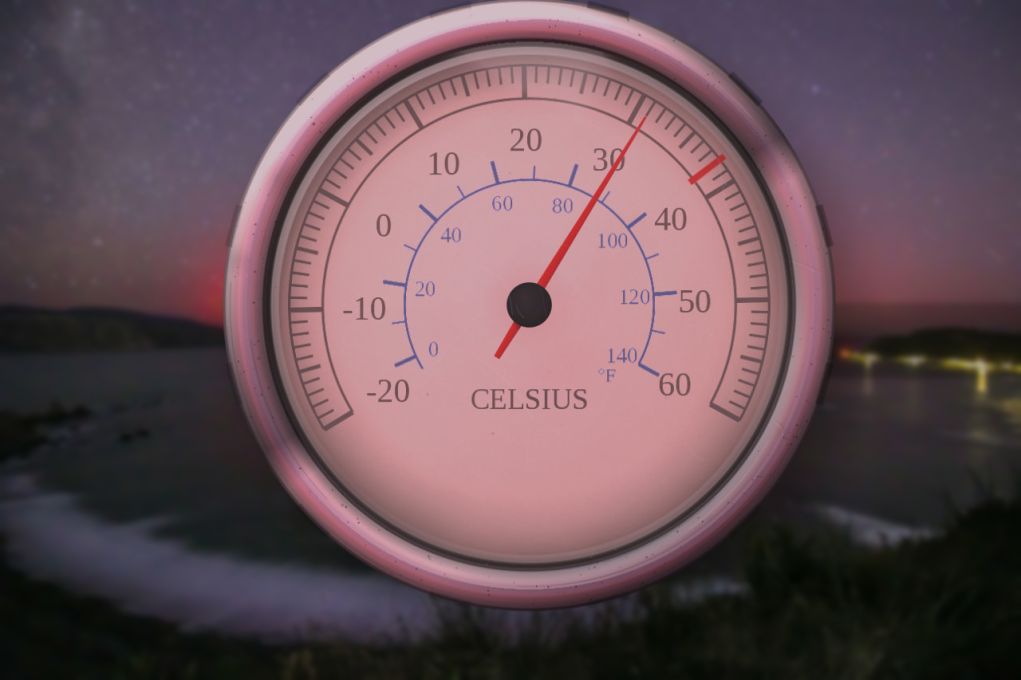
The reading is 31°C
